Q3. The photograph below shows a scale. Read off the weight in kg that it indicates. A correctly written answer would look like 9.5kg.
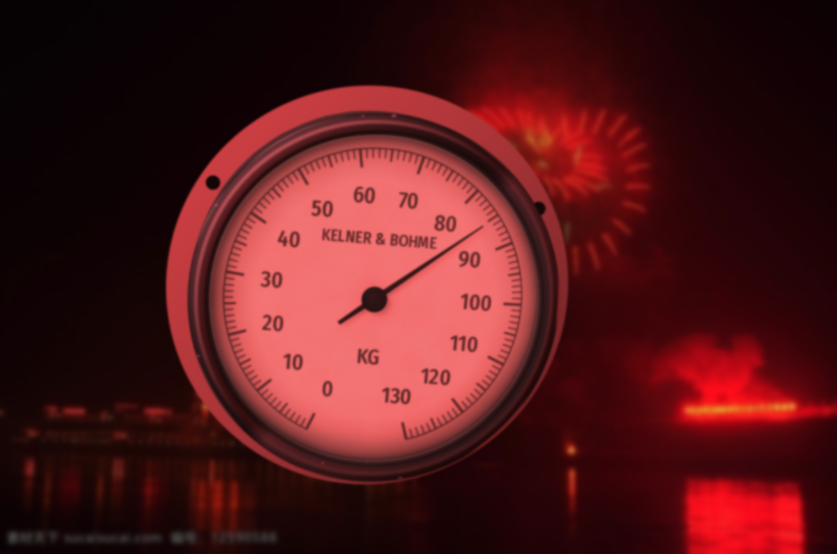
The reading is 85kg
